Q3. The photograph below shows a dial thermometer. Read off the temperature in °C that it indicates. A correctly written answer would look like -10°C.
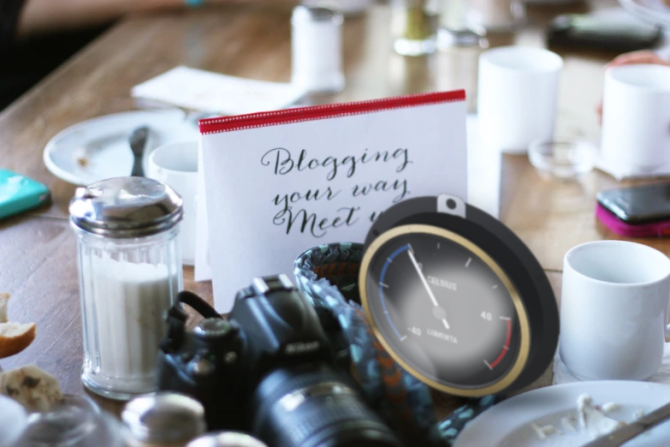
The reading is 0°C
